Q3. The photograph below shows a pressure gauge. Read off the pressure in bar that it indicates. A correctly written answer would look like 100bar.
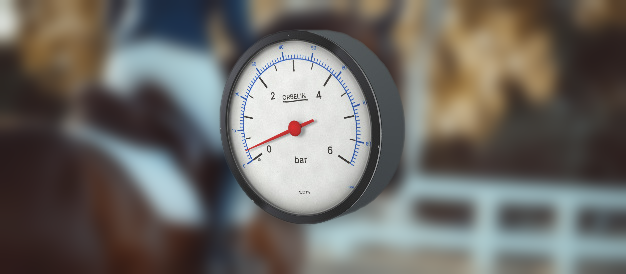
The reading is 0.25bar
